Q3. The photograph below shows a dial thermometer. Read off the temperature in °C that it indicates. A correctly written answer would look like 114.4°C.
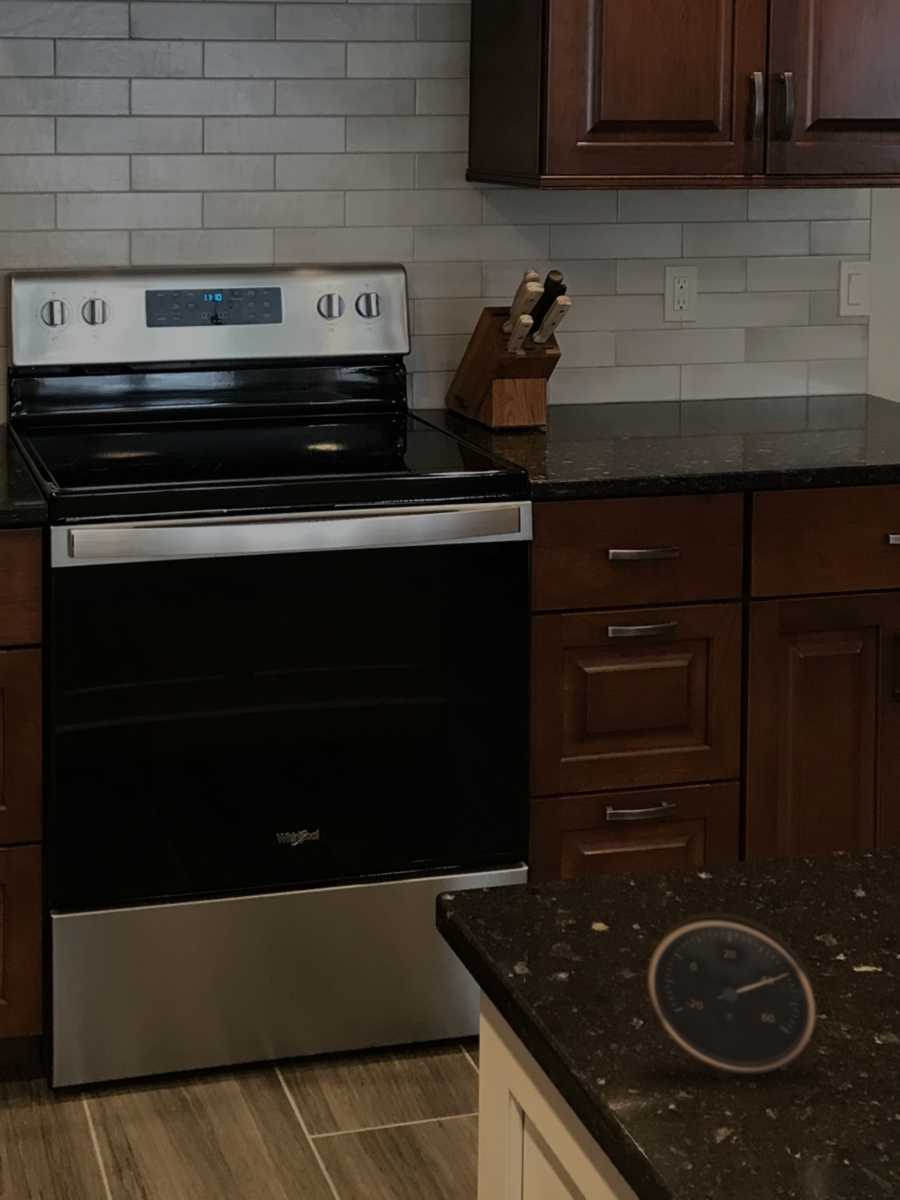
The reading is 40°C
